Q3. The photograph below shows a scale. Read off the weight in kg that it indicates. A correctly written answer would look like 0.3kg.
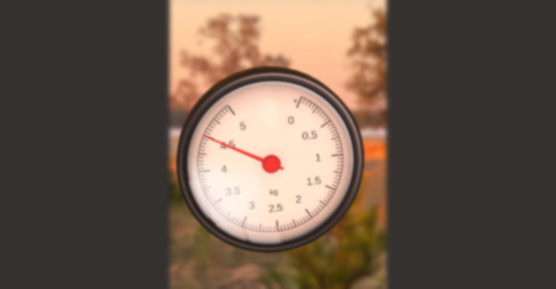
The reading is 4.5kg
